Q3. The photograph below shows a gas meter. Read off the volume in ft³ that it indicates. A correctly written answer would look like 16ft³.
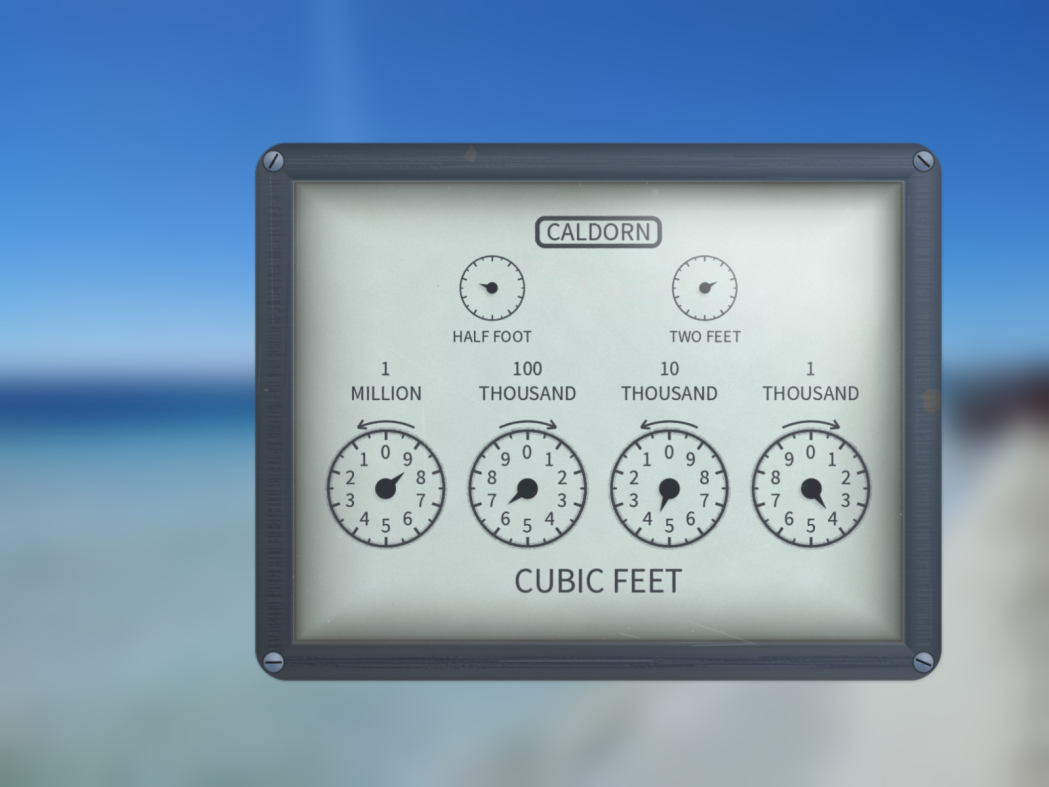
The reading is 864400ft³
